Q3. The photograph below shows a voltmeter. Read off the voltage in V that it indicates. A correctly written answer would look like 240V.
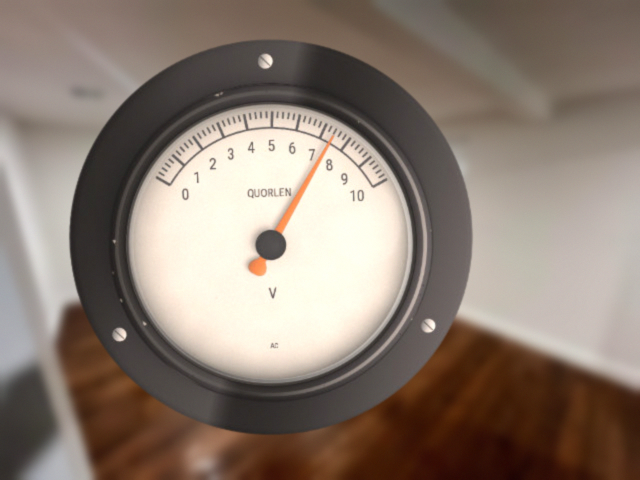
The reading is 7.4V
